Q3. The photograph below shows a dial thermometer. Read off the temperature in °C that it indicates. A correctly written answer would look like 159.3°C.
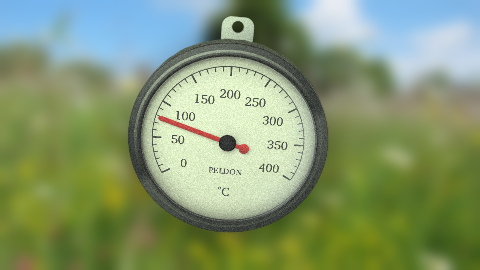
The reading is 80°C
